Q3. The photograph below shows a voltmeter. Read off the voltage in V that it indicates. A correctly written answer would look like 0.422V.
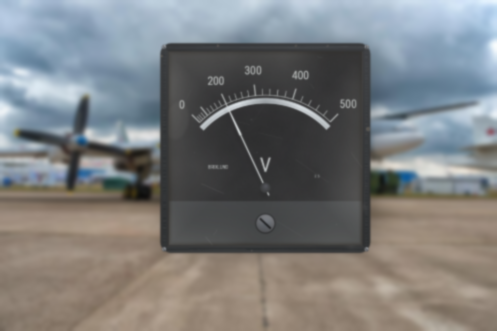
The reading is 200V
